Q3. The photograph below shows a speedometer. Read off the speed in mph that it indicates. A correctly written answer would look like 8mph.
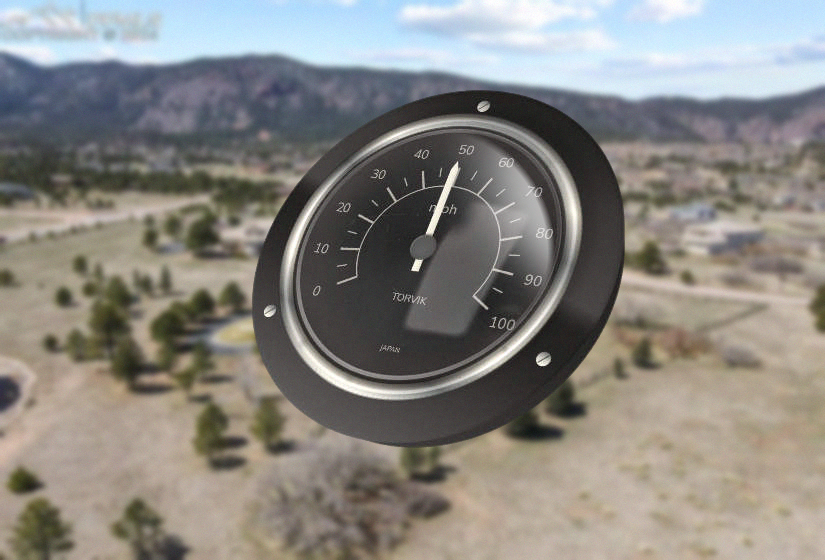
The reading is 50mph
